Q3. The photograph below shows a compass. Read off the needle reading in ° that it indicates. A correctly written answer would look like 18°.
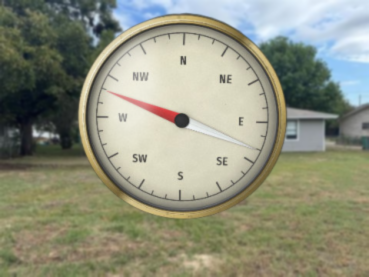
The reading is 290°
